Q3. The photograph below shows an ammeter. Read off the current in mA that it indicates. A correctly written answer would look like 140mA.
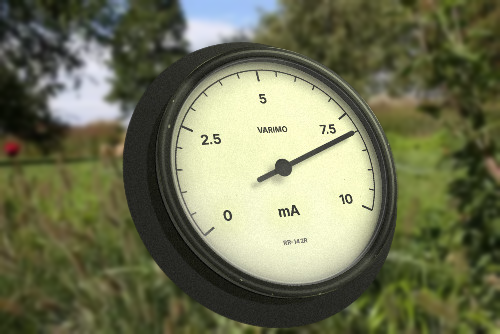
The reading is 8mA
